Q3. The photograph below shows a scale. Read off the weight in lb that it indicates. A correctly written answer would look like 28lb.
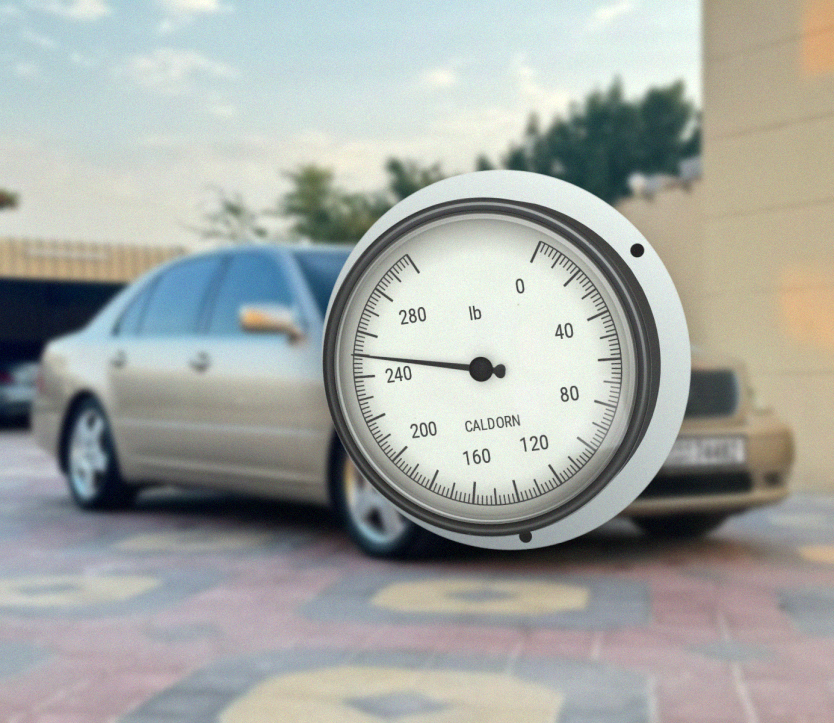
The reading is 250lb
